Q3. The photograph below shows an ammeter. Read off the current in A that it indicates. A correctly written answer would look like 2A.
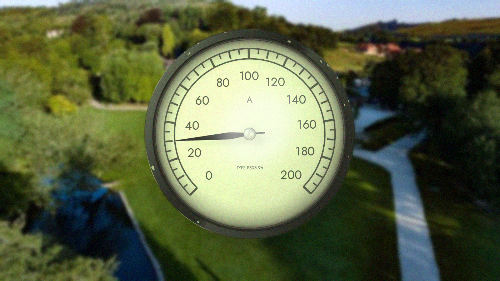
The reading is 30A
